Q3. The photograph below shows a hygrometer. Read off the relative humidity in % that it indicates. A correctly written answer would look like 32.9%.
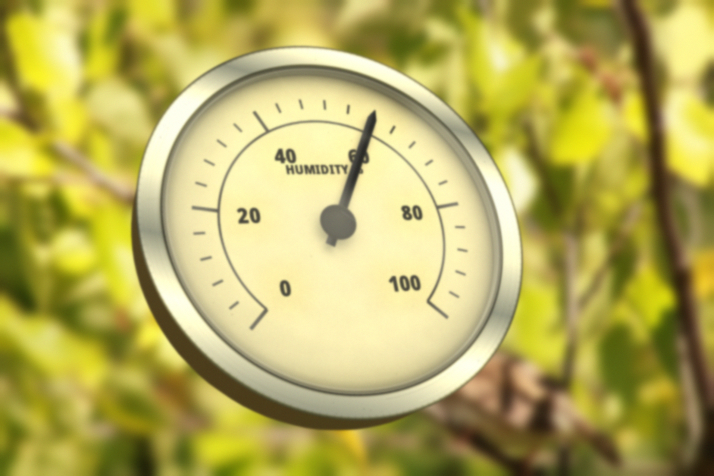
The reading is 60%
